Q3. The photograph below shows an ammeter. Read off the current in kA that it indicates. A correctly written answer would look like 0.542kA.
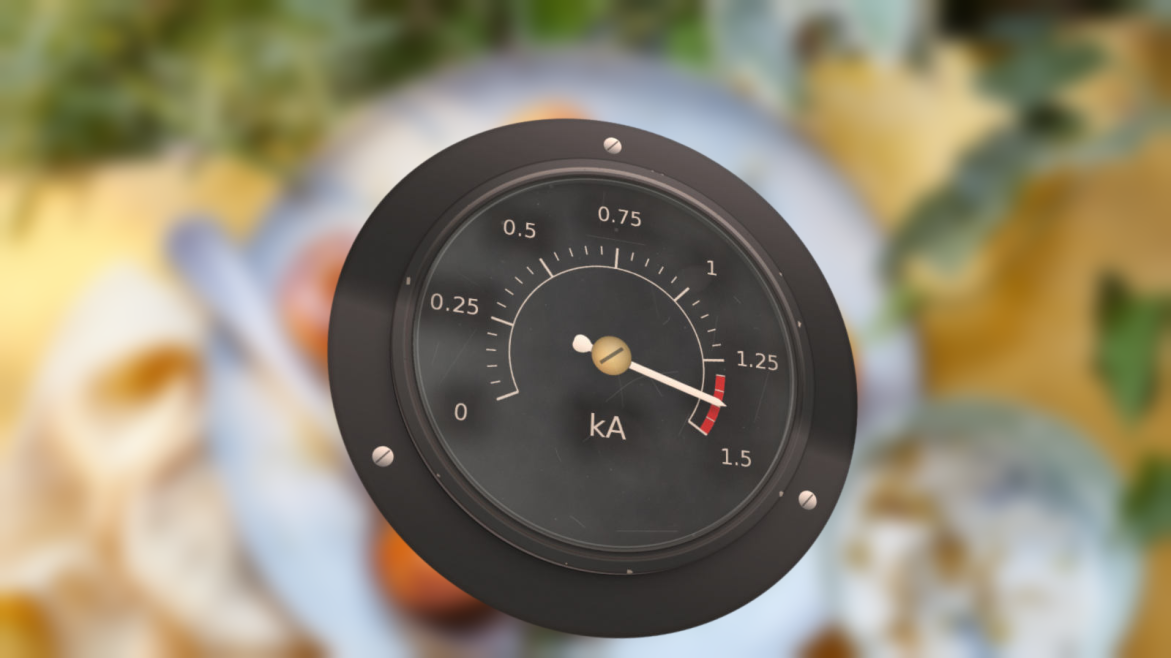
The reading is 1.4kA
